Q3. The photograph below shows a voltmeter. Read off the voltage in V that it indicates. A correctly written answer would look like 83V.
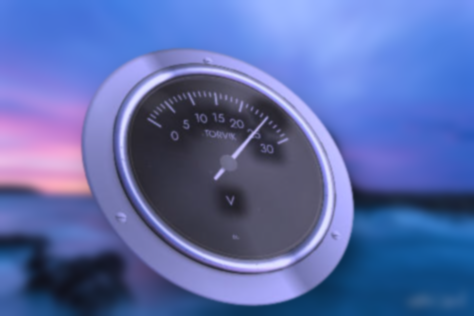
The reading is 25V
